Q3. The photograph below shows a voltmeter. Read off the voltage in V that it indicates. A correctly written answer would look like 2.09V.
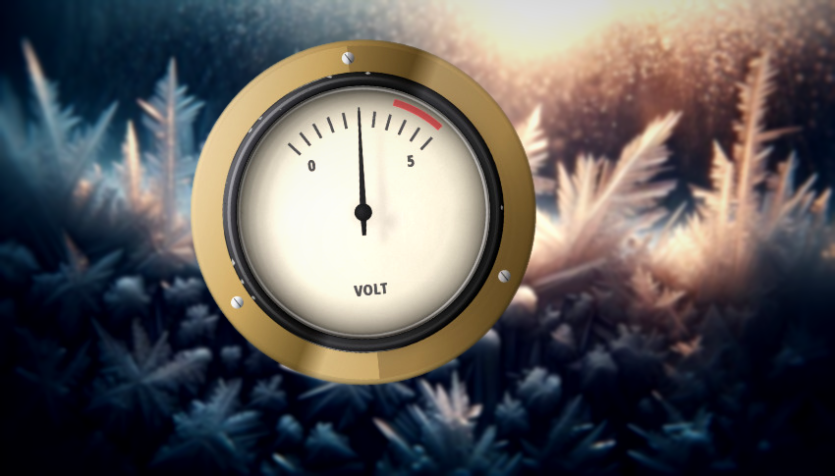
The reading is 2.5V
